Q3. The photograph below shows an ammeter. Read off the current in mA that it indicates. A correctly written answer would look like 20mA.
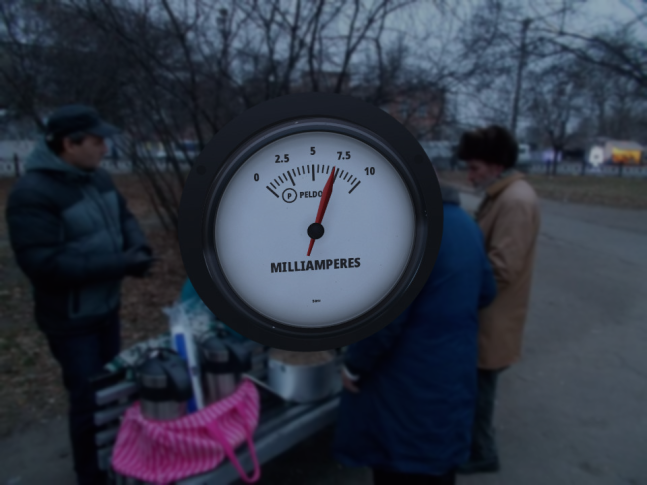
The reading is 7mA
